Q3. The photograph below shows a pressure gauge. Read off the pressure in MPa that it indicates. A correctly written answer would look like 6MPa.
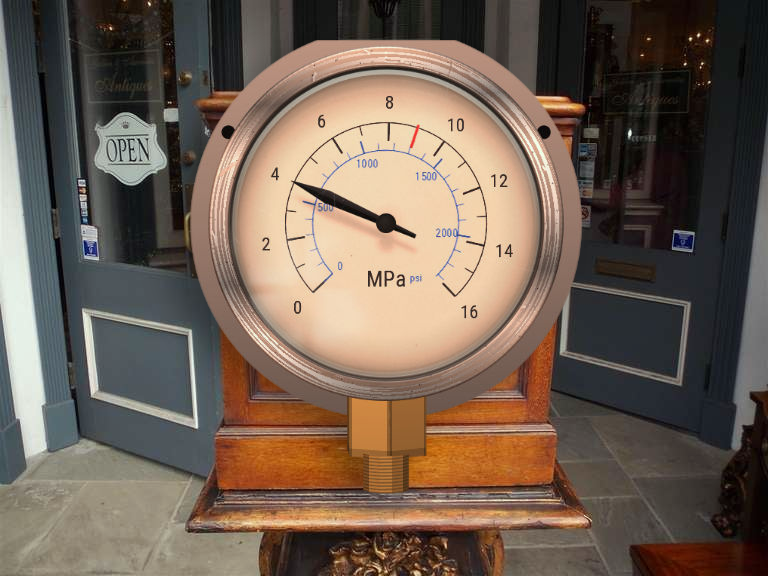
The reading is 4MPa
